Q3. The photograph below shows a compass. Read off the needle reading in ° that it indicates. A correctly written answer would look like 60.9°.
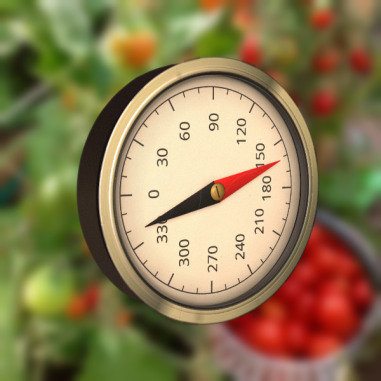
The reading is 160°
